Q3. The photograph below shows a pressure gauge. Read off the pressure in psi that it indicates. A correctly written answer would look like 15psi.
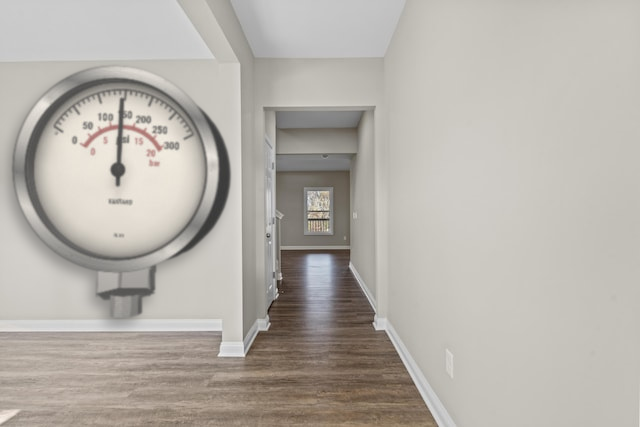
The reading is 150psi
